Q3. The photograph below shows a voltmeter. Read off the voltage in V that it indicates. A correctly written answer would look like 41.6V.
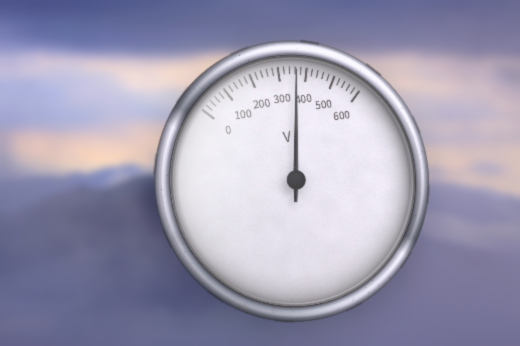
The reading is 360V
